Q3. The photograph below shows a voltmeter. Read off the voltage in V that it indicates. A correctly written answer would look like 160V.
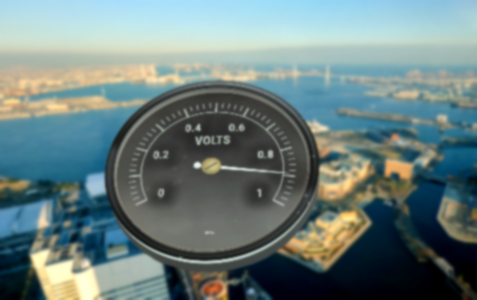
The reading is 0.9V
